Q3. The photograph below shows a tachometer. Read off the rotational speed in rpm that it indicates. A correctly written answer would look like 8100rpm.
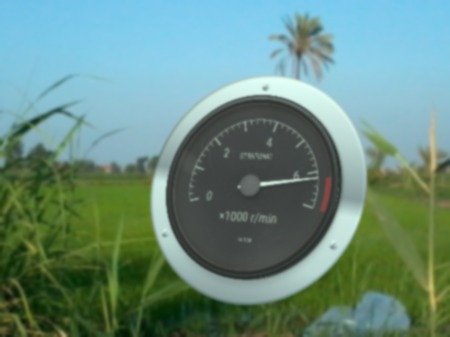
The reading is 6200rpm
